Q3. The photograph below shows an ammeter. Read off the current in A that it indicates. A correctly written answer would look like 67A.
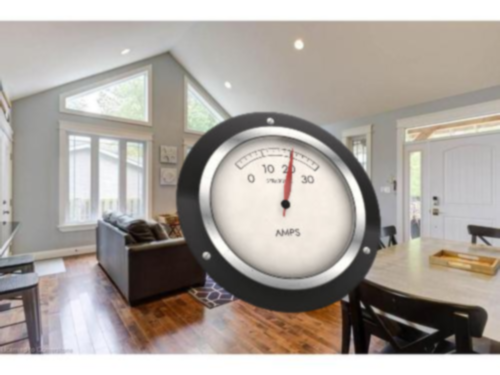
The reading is 20A
